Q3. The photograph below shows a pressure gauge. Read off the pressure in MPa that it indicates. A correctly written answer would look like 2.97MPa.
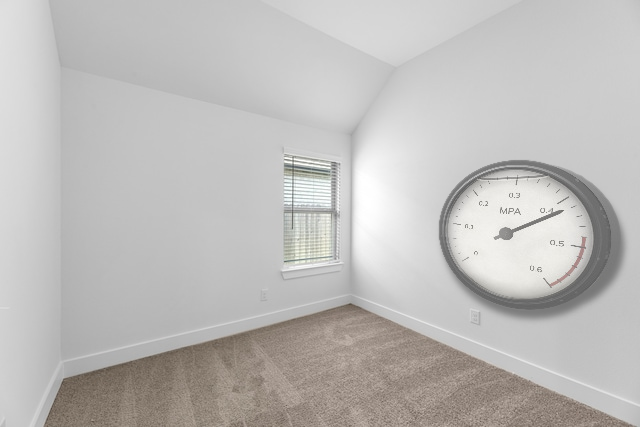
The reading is 0.42MPa
